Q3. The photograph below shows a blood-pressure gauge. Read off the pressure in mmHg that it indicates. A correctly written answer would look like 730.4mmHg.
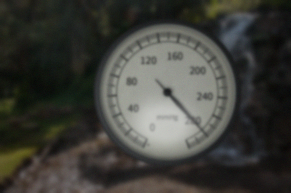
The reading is 280mmHg
